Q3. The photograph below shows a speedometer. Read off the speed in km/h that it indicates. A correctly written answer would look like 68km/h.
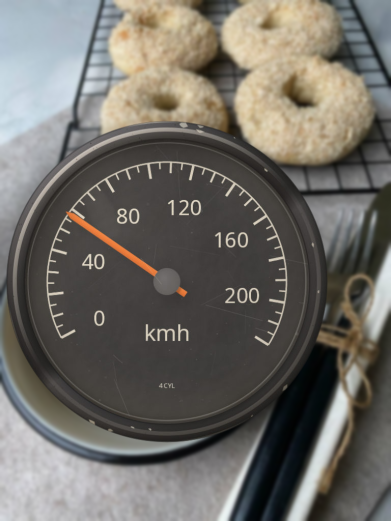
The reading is 57.5km/h
